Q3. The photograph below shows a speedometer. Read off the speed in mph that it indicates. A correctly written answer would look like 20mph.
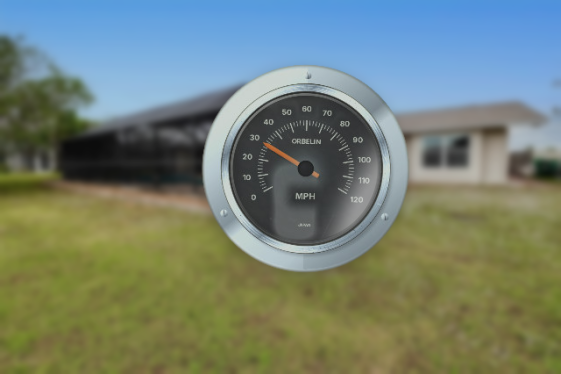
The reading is 30mph
